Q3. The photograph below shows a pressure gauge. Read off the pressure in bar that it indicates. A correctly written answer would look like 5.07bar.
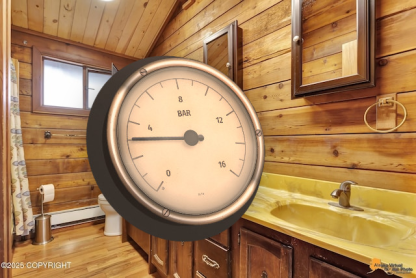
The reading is 3bar
